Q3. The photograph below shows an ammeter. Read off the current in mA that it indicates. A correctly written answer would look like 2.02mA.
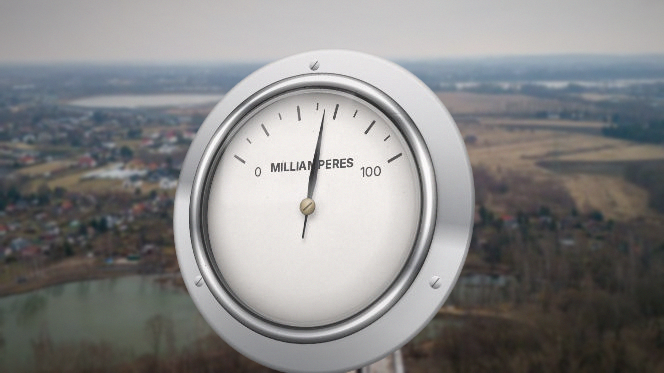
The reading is 55mA
